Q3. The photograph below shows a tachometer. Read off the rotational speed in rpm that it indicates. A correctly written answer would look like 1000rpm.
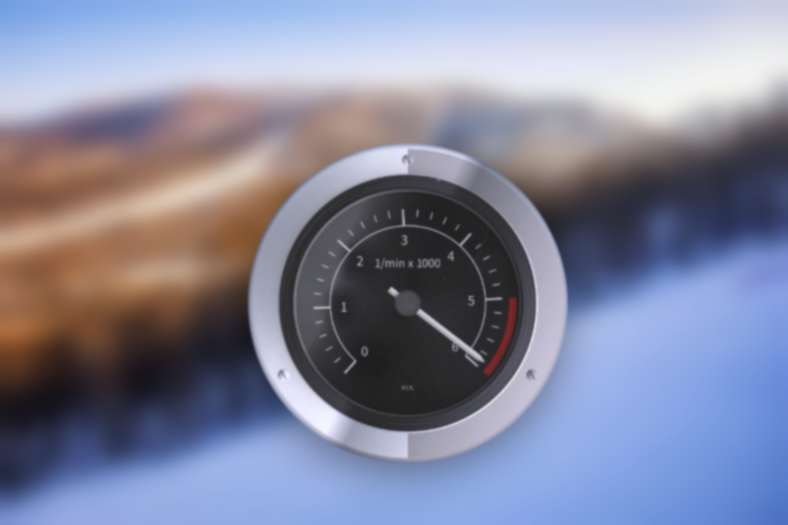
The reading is 5900rpm
